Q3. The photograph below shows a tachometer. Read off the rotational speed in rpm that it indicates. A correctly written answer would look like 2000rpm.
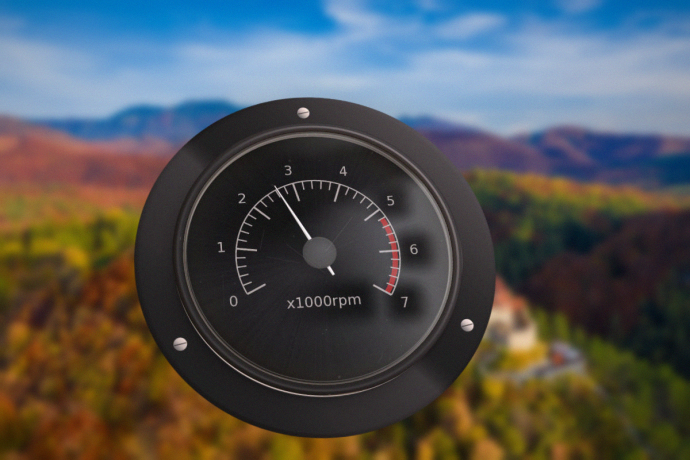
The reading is 2600rpm
